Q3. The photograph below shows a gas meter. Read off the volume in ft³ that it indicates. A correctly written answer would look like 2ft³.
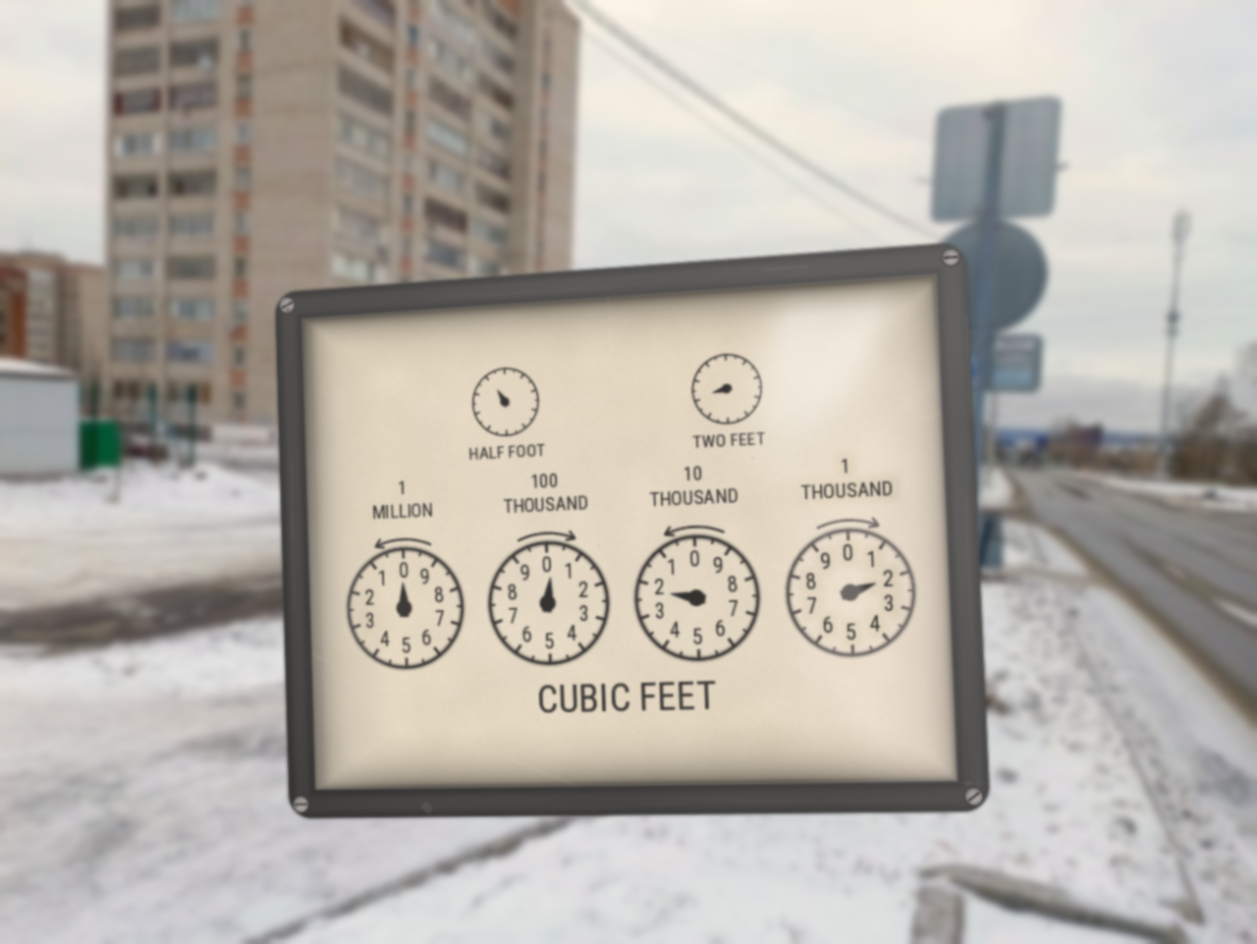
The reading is 2200ft³
